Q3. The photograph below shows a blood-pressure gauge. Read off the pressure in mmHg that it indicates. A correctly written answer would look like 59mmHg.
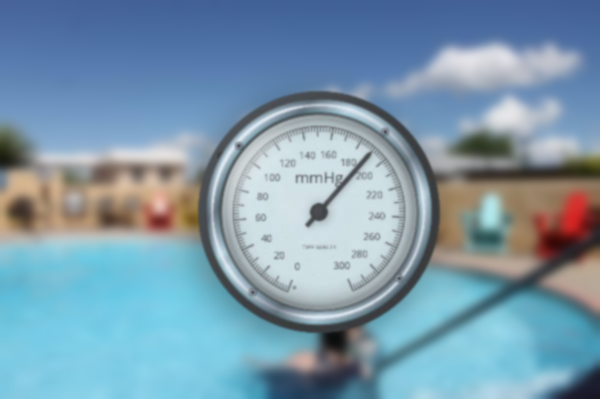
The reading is 190mmHg
